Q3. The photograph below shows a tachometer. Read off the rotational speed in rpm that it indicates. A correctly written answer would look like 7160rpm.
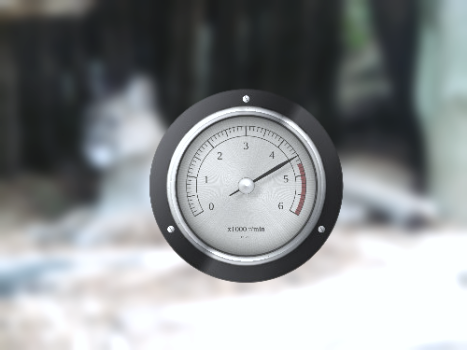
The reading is 4500rpm
